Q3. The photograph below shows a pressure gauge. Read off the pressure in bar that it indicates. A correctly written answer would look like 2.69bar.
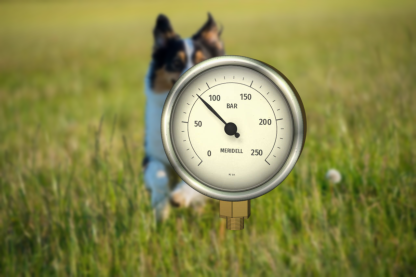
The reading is 85bar
